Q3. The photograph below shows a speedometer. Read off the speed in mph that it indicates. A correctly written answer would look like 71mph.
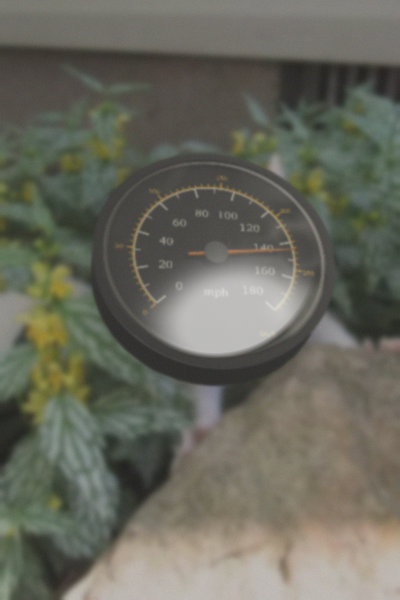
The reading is 145mph
